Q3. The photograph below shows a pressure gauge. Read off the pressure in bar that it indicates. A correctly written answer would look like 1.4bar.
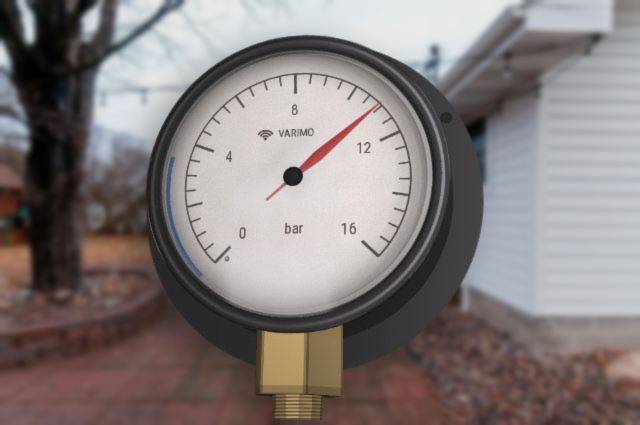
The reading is 11bar
